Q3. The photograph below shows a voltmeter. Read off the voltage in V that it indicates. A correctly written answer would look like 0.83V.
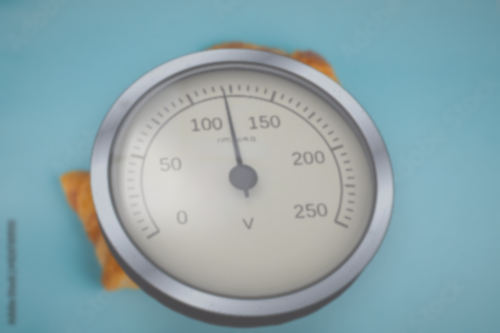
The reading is 120V
